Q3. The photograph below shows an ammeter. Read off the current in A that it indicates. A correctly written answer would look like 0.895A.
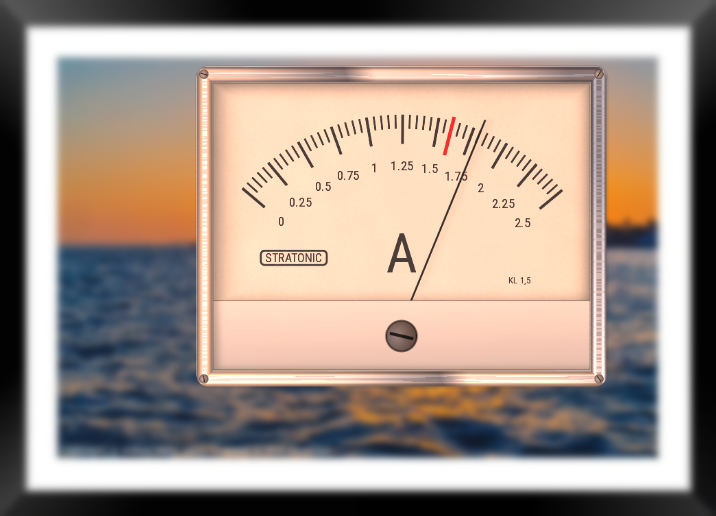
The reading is 1.8A
